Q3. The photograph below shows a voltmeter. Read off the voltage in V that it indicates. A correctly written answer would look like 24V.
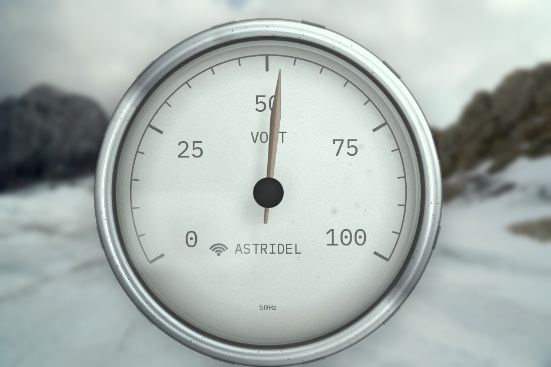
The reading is 52.5V
